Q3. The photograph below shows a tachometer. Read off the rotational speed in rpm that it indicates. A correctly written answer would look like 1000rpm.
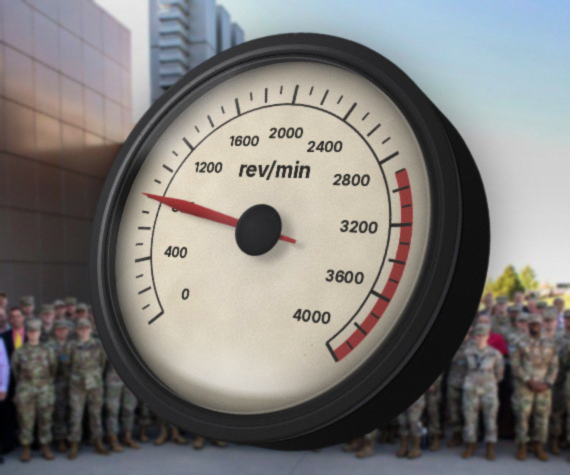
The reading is 800rpm
